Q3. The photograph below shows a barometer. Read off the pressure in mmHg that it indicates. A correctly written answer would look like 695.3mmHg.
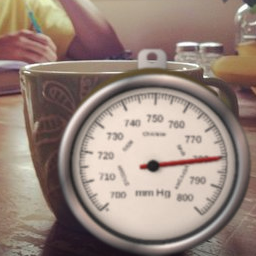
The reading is 780mmHg
